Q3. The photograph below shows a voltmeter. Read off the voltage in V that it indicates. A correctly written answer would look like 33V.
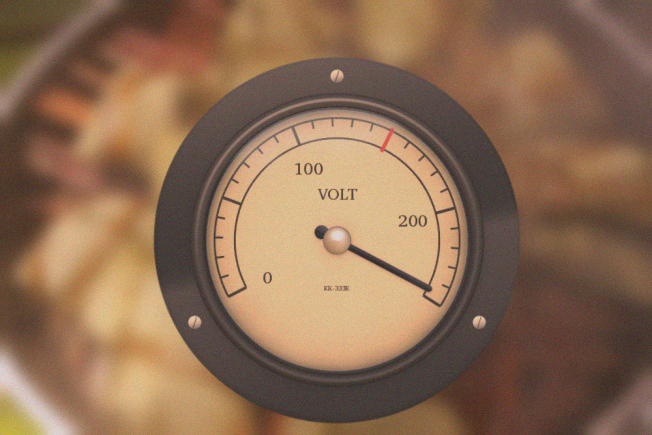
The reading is 245V
